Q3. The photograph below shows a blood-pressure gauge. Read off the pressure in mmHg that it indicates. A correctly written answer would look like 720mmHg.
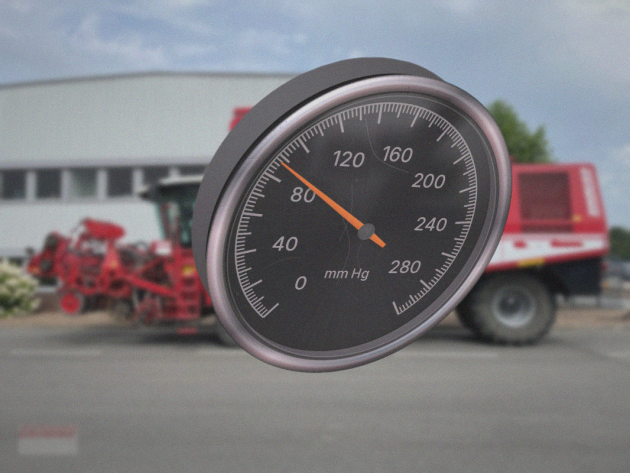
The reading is 88mmHg
